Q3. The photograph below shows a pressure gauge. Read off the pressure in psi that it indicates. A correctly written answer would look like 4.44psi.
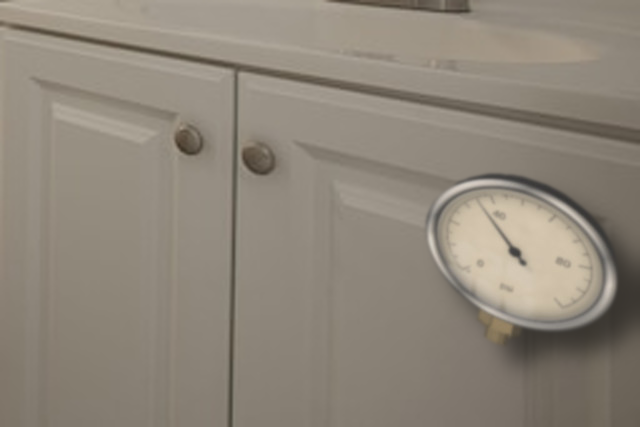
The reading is 35psi
